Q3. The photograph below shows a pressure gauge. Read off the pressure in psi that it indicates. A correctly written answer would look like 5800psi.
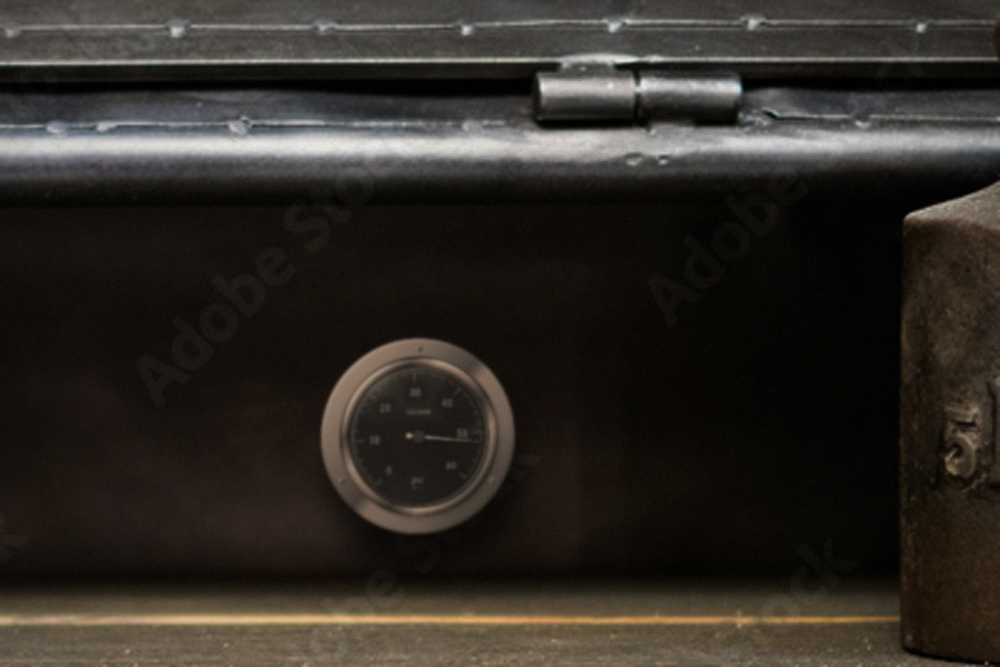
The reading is 52psi
